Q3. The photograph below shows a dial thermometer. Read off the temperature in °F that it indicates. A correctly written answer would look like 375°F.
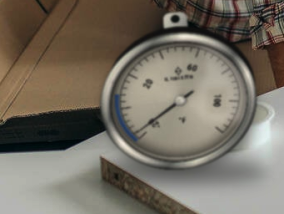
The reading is -16°F
